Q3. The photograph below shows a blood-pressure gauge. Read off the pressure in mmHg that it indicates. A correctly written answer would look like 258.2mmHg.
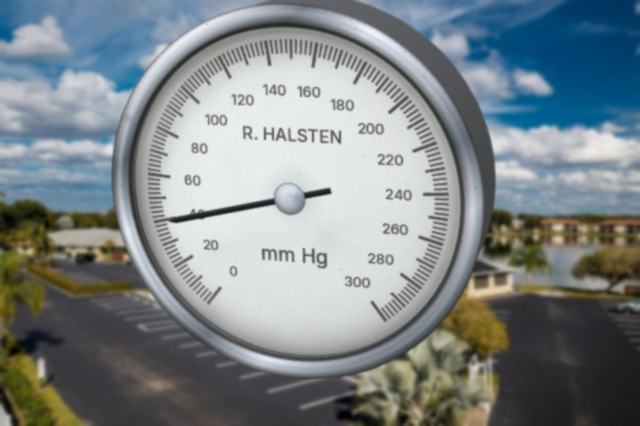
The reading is 40mmHg
